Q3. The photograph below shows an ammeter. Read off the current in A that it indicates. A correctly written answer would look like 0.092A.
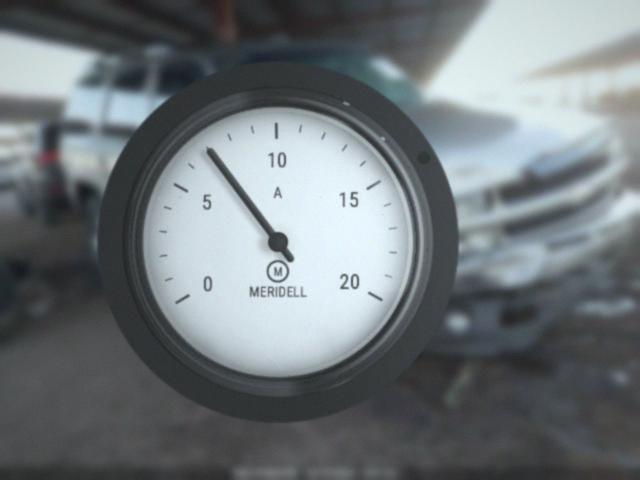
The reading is 7A
